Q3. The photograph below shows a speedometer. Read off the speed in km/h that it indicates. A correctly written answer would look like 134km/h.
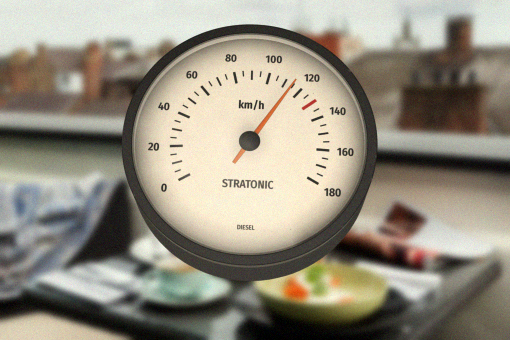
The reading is 115km/h
